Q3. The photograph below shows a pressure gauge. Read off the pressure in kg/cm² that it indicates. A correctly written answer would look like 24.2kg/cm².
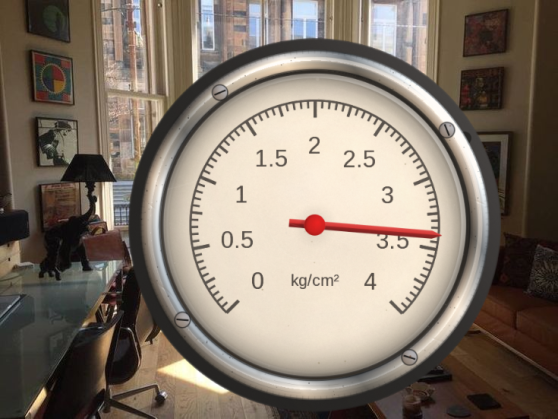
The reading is 3.4kg/cm²
